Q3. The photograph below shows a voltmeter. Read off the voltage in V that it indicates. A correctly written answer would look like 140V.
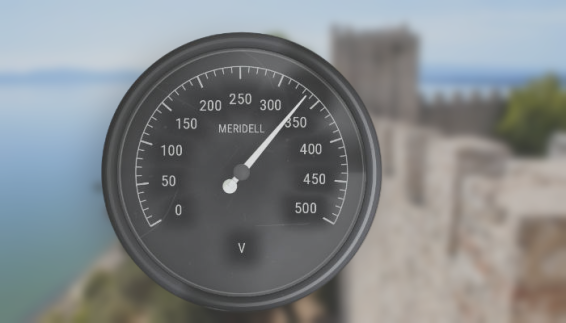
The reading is 335V
